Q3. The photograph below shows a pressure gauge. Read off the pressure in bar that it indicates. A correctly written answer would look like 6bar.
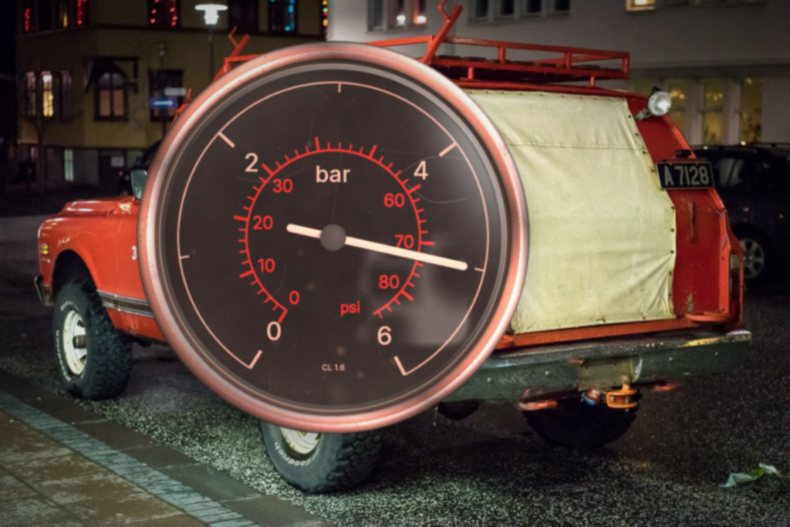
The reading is 5bar
